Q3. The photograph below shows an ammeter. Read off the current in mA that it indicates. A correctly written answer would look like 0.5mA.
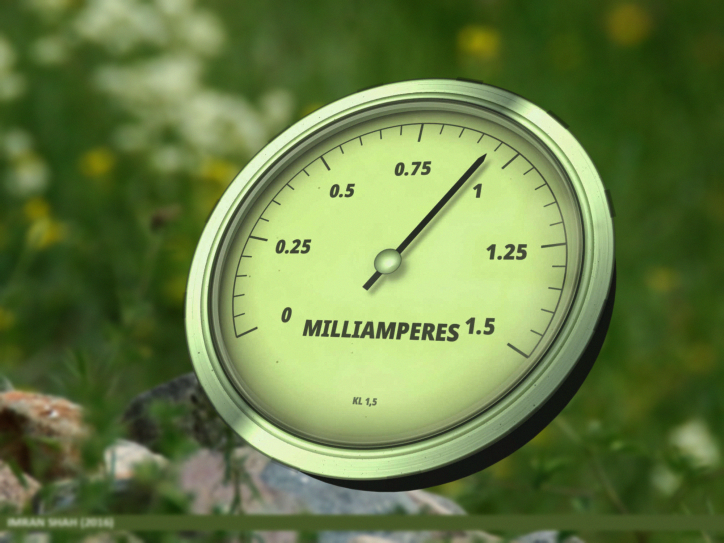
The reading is 0.95mA
